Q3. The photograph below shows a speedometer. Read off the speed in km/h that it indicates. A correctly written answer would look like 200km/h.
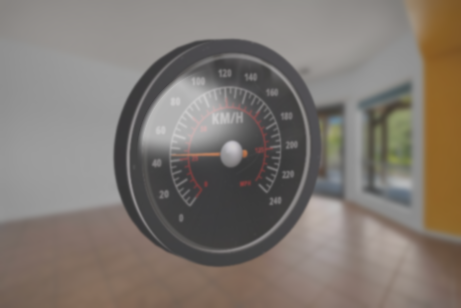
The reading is 45km/h
